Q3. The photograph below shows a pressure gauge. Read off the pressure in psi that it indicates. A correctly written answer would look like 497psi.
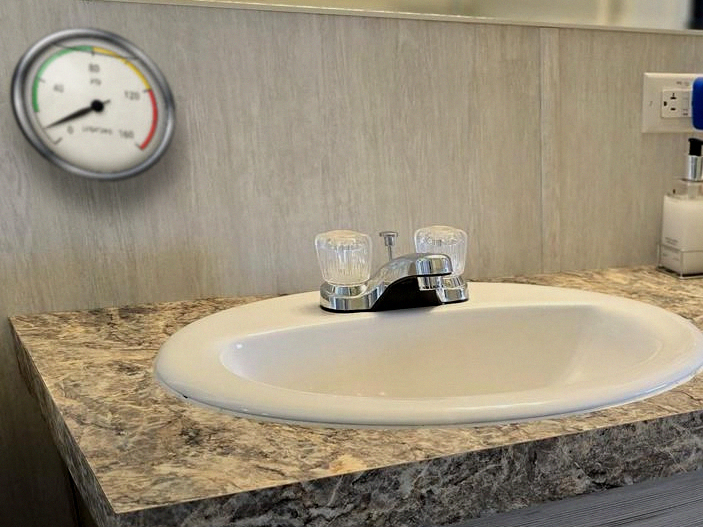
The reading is 10psi
